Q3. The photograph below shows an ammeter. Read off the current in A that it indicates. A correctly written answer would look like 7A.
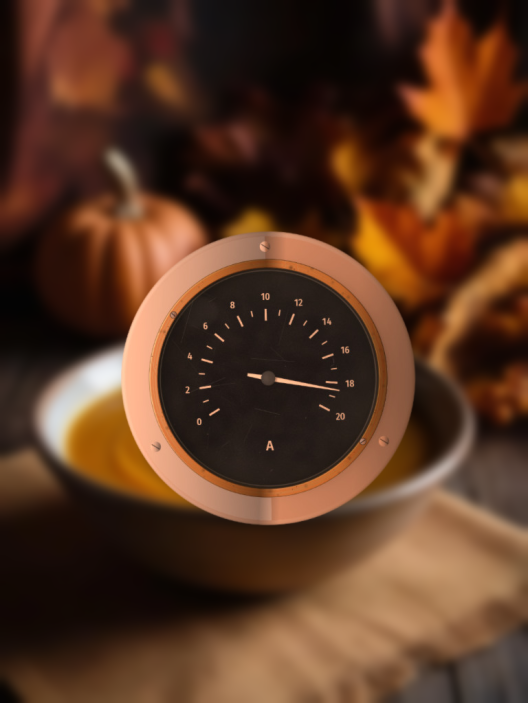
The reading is 18.5A
